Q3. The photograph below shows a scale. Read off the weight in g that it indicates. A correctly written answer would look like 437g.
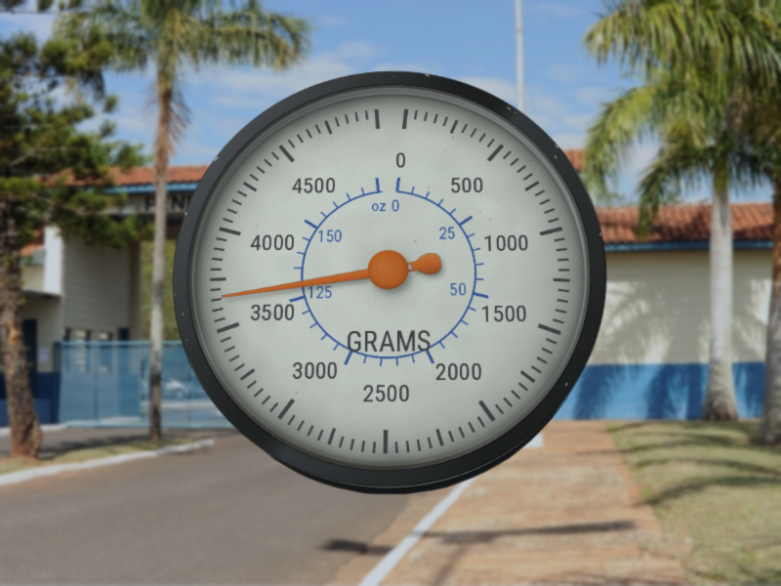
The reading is 3650g
